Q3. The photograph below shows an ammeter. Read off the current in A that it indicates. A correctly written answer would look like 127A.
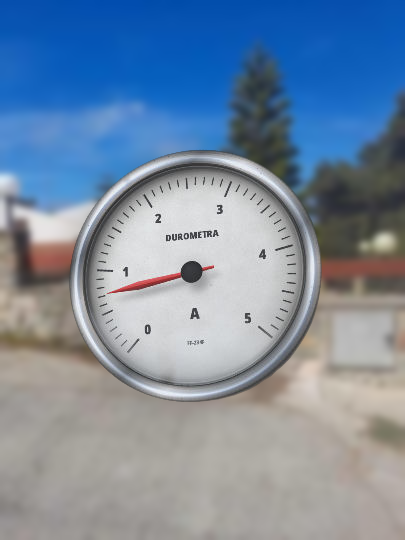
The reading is 0.7A
